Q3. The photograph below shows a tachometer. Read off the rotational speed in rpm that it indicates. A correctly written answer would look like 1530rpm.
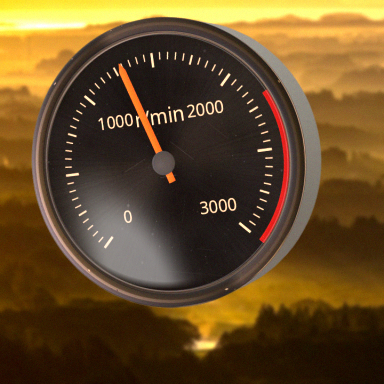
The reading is 1300rpm
